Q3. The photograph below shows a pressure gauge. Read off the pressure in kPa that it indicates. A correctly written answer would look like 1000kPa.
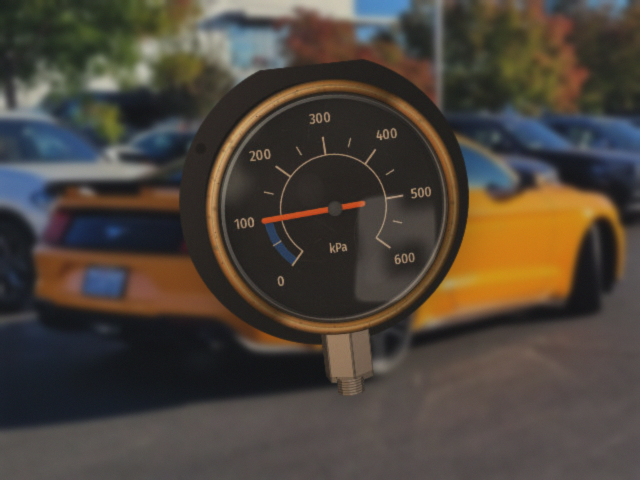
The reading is 100kPa
